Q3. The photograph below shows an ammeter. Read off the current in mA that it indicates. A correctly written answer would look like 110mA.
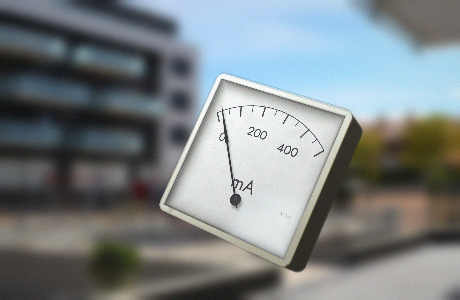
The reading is 25mA
